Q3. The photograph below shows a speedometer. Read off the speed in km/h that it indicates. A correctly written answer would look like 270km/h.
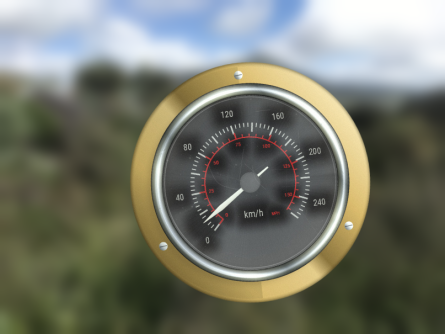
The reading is 12km/h
